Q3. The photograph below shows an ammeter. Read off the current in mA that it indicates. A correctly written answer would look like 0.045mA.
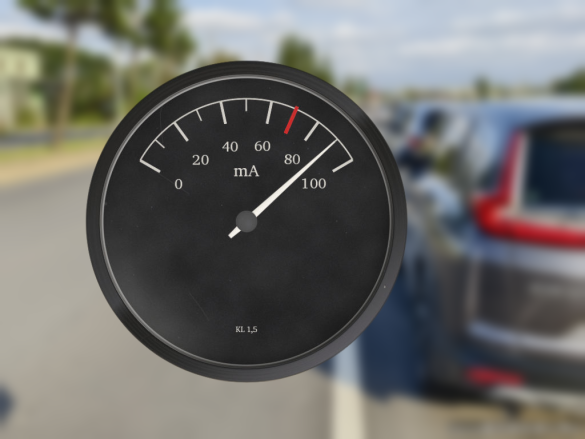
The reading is 90mA
